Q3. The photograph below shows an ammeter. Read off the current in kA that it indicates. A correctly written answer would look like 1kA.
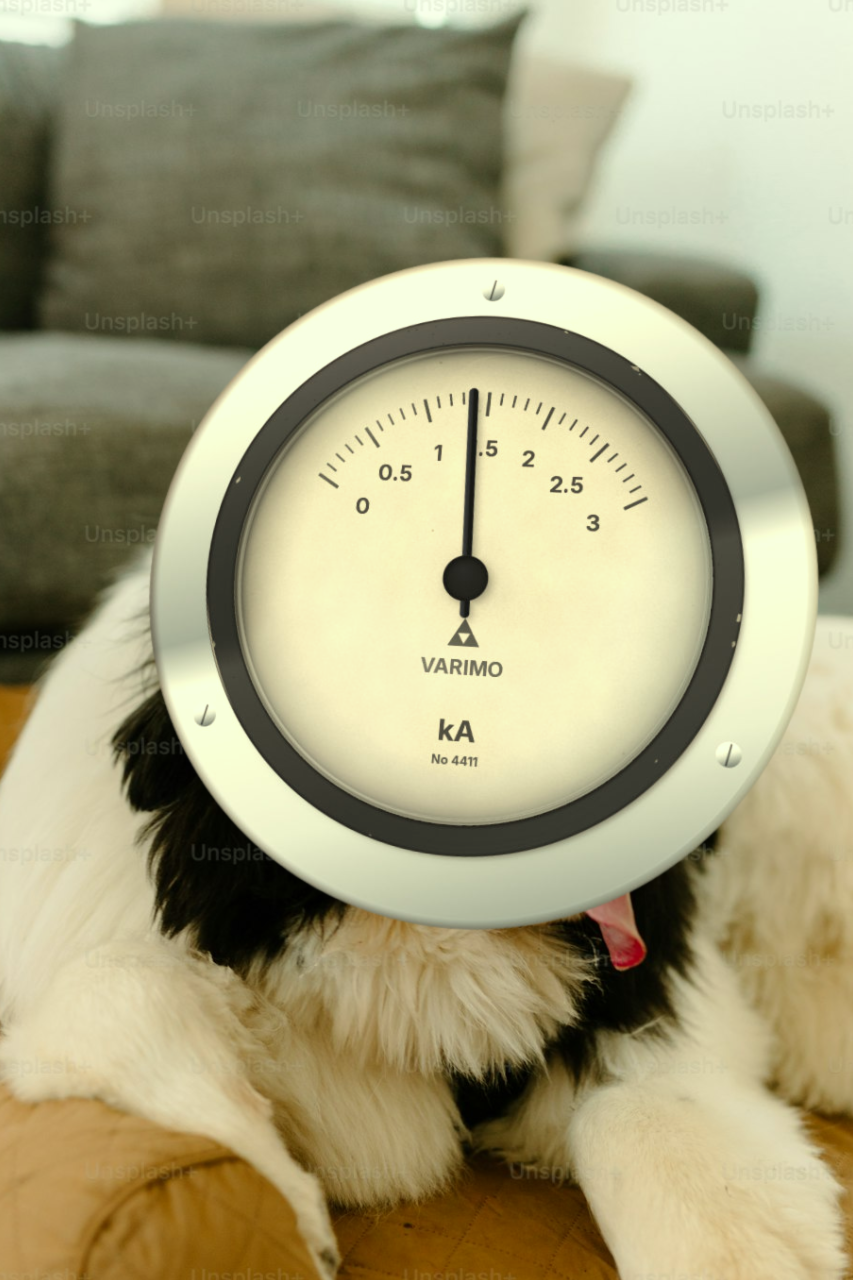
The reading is 1.4kA
